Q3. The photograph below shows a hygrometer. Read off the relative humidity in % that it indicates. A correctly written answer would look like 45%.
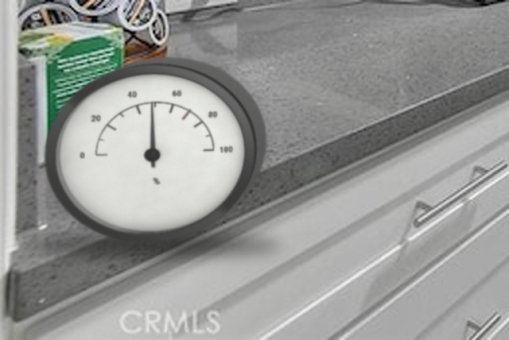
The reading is 50%
